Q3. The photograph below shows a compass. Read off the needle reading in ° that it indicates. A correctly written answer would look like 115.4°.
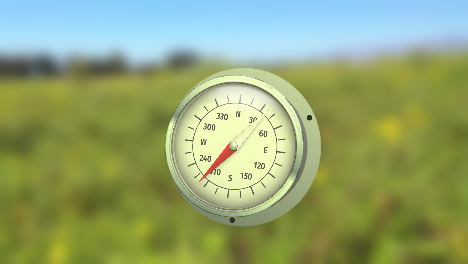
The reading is 217.5°
